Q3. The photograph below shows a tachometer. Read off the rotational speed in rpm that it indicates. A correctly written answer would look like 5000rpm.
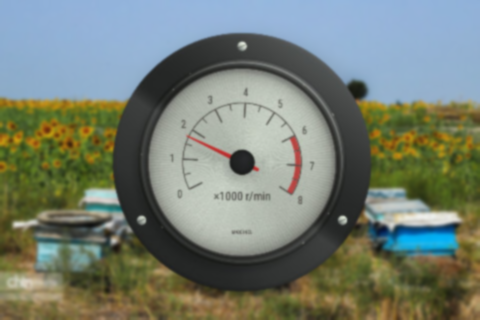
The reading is 1750rpm
